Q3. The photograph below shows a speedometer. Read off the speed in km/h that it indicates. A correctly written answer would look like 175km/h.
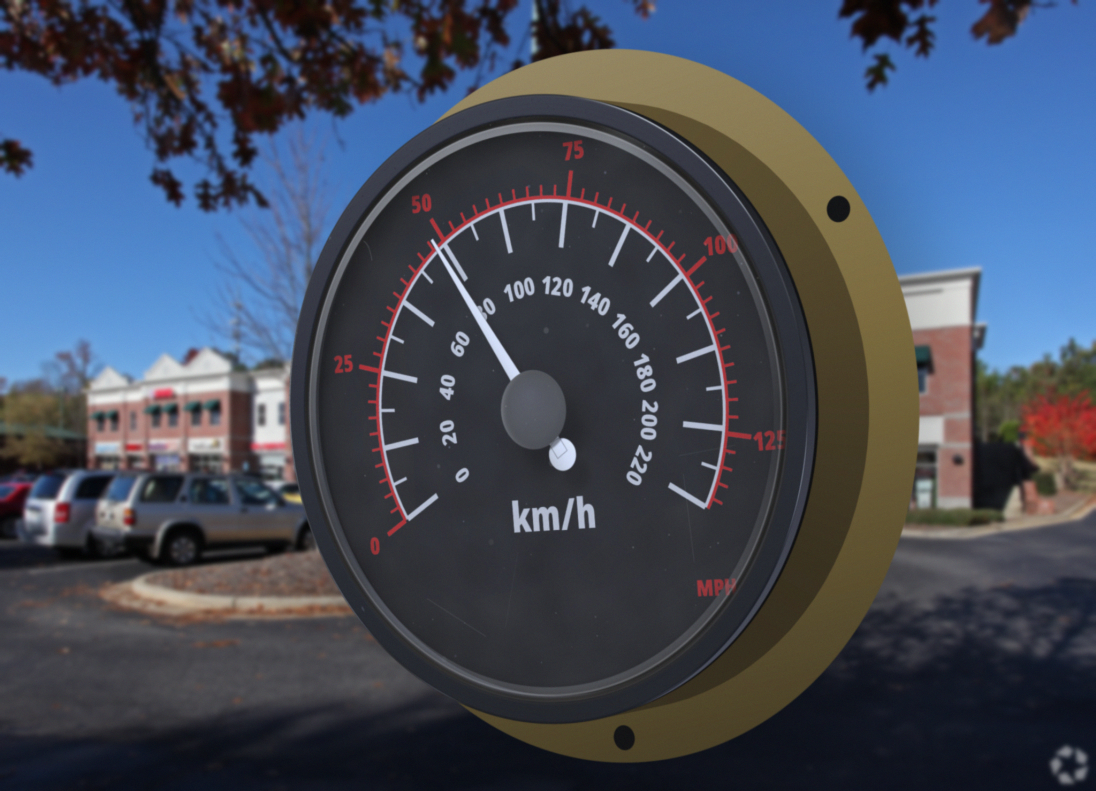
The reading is 80km/h
